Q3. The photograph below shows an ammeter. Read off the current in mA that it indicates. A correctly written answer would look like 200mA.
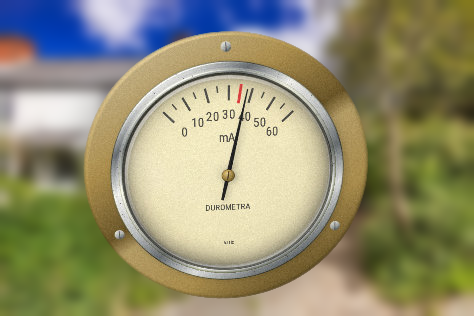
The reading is 37.5mA
